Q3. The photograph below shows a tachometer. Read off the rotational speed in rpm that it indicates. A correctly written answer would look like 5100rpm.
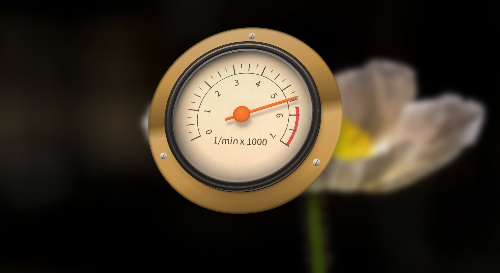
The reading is 5500rpm
